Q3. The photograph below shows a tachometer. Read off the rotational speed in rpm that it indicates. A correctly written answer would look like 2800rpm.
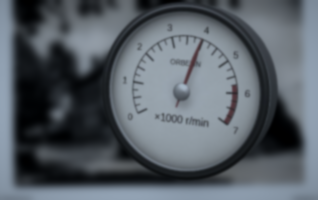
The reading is 4000rpm
